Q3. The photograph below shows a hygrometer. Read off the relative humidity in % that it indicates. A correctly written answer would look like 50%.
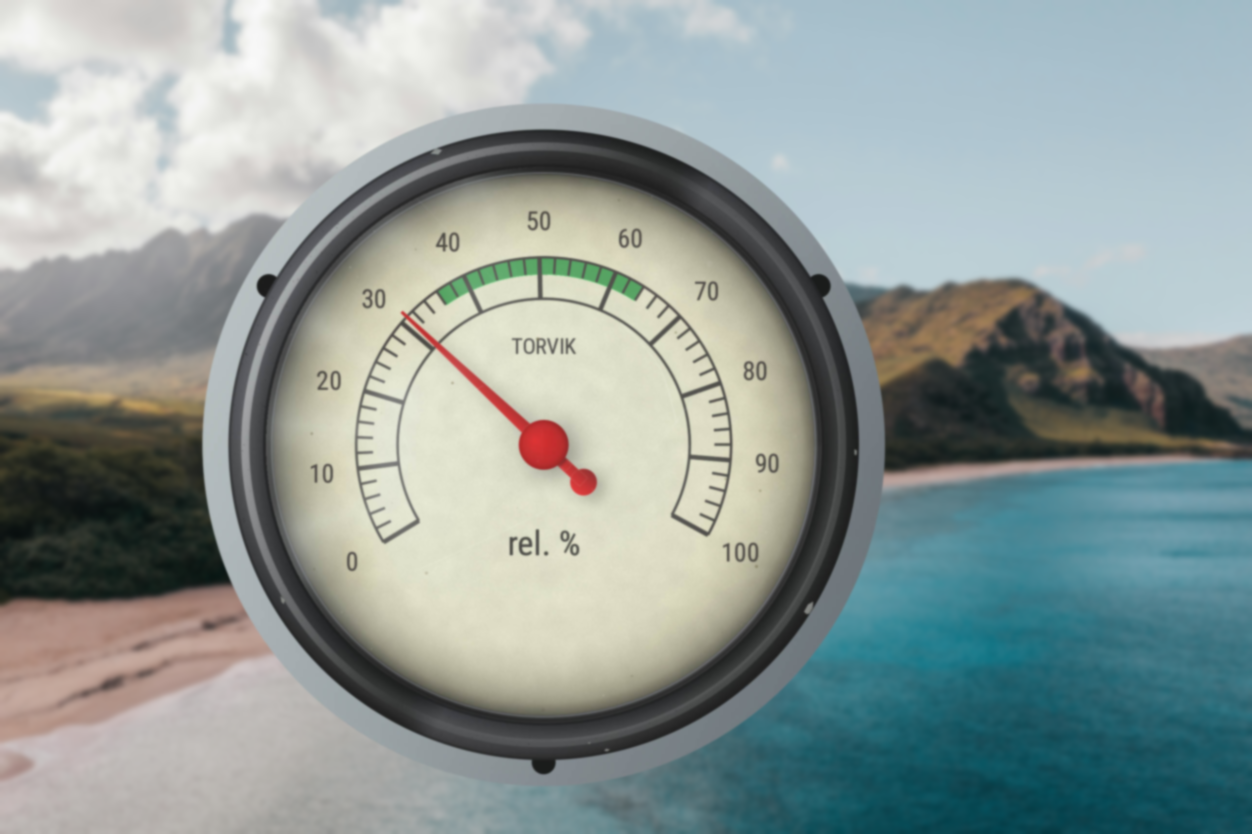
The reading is 31%
